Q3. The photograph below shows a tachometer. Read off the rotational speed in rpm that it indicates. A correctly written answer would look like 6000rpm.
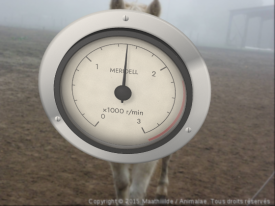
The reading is 1500rpm
